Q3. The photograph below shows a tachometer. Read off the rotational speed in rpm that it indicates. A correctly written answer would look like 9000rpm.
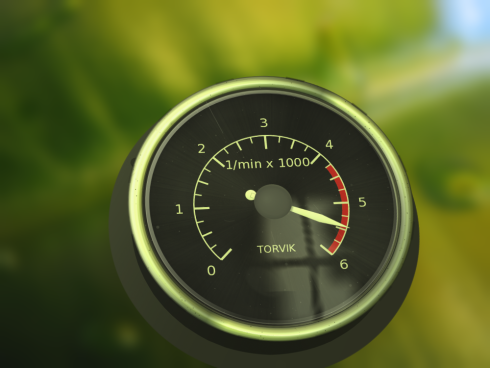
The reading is 5500rpm
